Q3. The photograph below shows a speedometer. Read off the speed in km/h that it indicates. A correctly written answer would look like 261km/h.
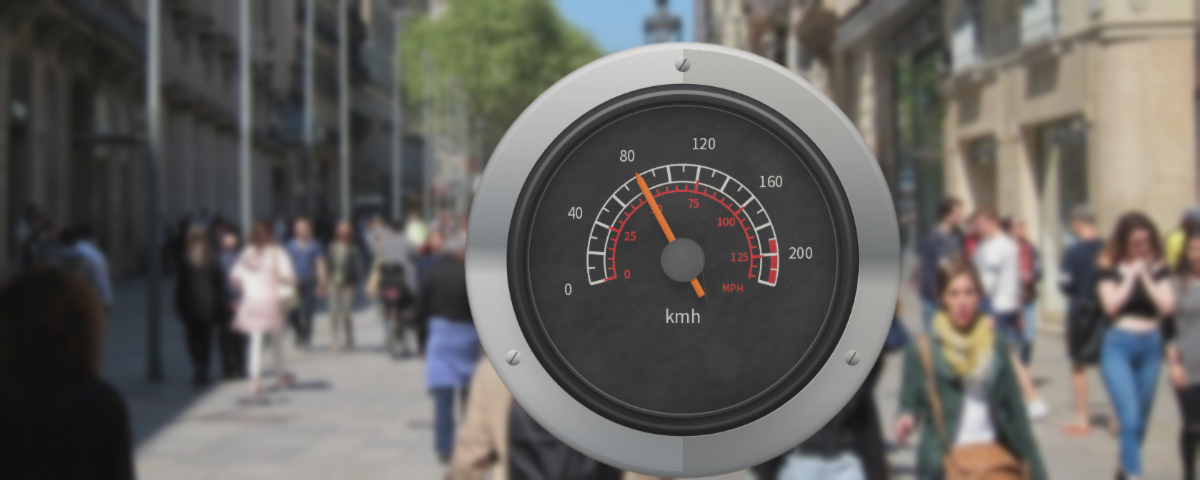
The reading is 80km/h
